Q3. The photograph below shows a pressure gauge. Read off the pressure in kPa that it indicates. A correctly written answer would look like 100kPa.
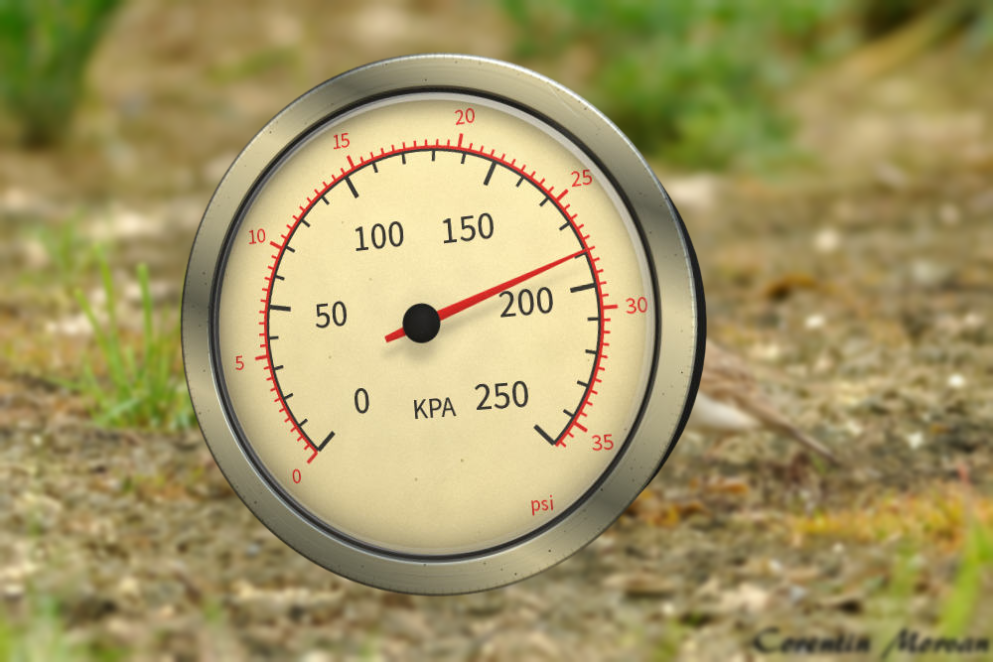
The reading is 190kPa
